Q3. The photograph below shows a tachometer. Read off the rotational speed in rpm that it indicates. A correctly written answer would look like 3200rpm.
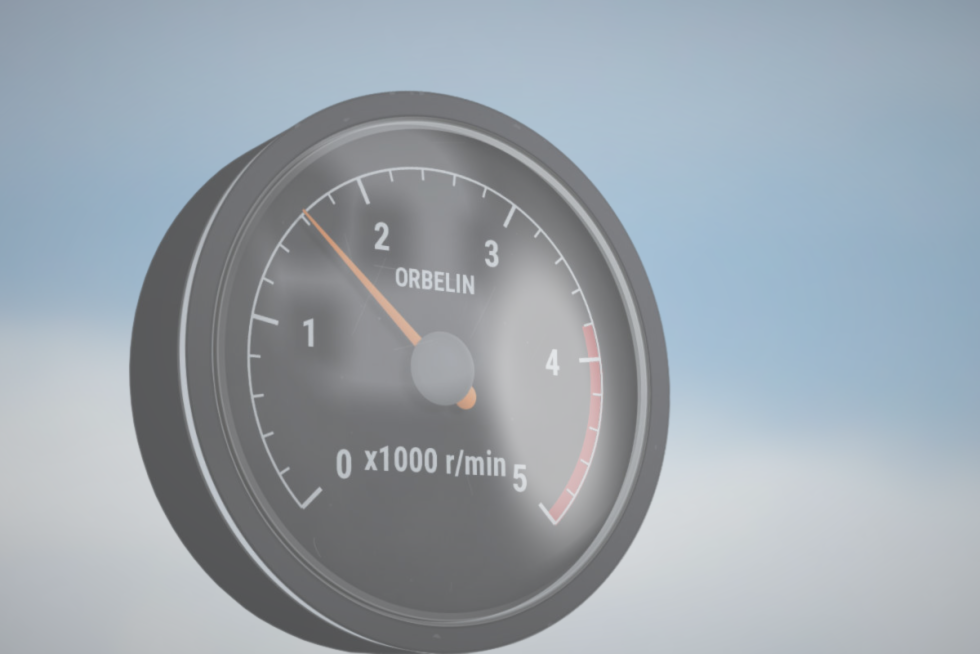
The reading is 1600rpm
